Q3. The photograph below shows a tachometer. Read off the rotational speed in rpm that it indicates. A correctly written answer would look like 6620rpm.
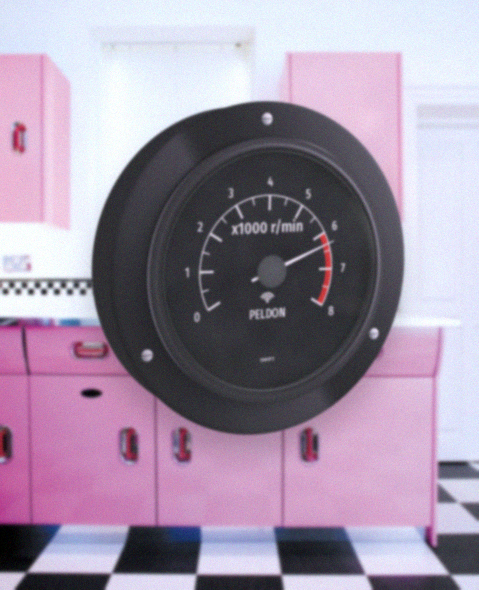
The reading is 6250rpm
